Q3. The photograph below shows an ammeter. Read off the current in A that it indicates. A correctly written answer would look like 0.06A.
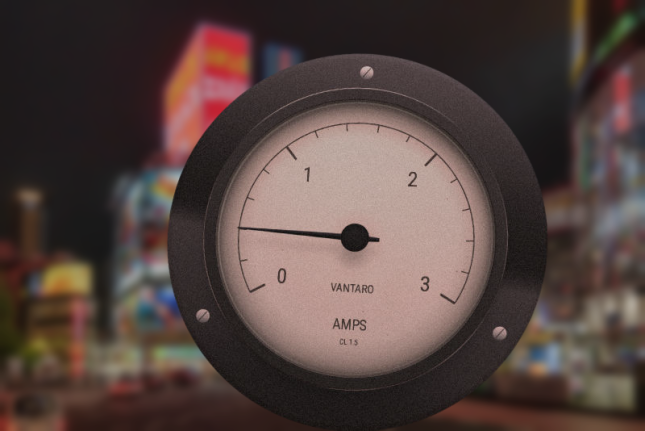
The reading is 0.4A
